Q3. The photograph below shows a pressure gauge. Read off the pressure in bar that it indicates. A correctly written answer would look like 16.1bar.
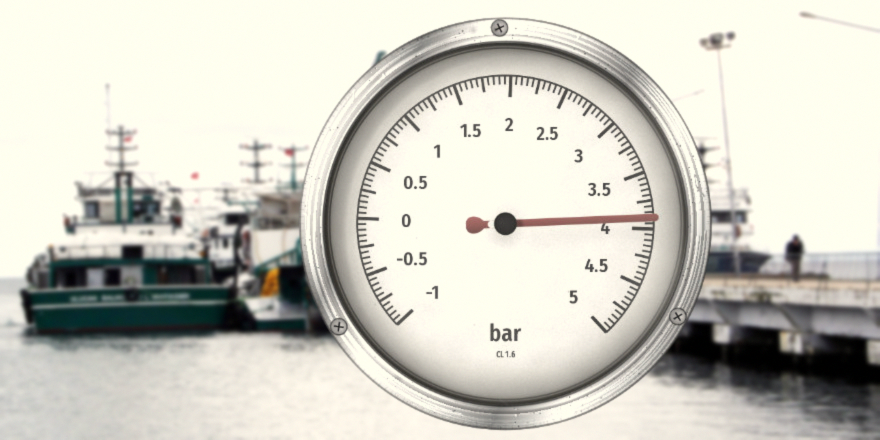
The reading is 3.9bar
